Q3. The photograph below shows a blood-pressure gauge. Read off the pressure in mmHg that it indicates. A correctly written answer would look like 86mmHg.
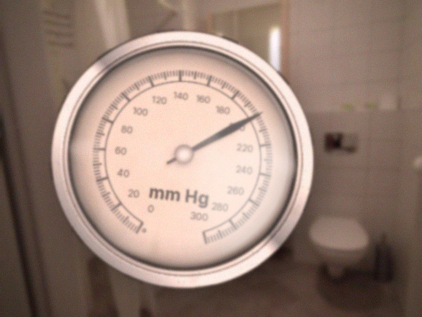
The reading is 200mmHg
